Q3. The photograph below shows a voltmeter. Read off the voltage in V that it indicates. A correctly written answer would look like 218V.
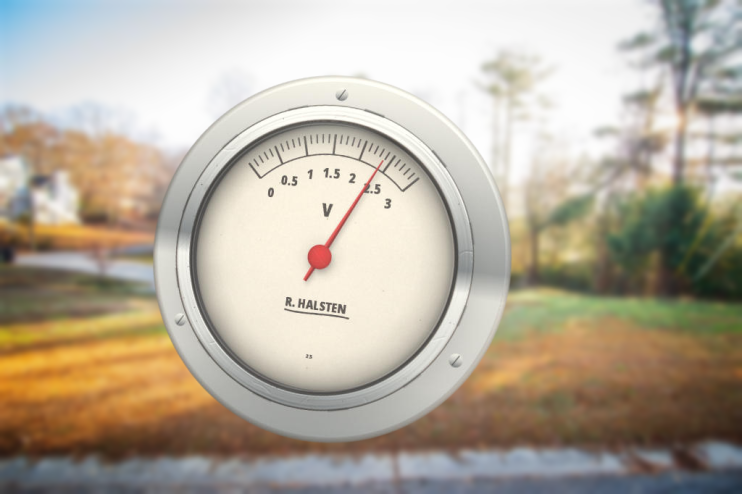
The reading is 2.4V
